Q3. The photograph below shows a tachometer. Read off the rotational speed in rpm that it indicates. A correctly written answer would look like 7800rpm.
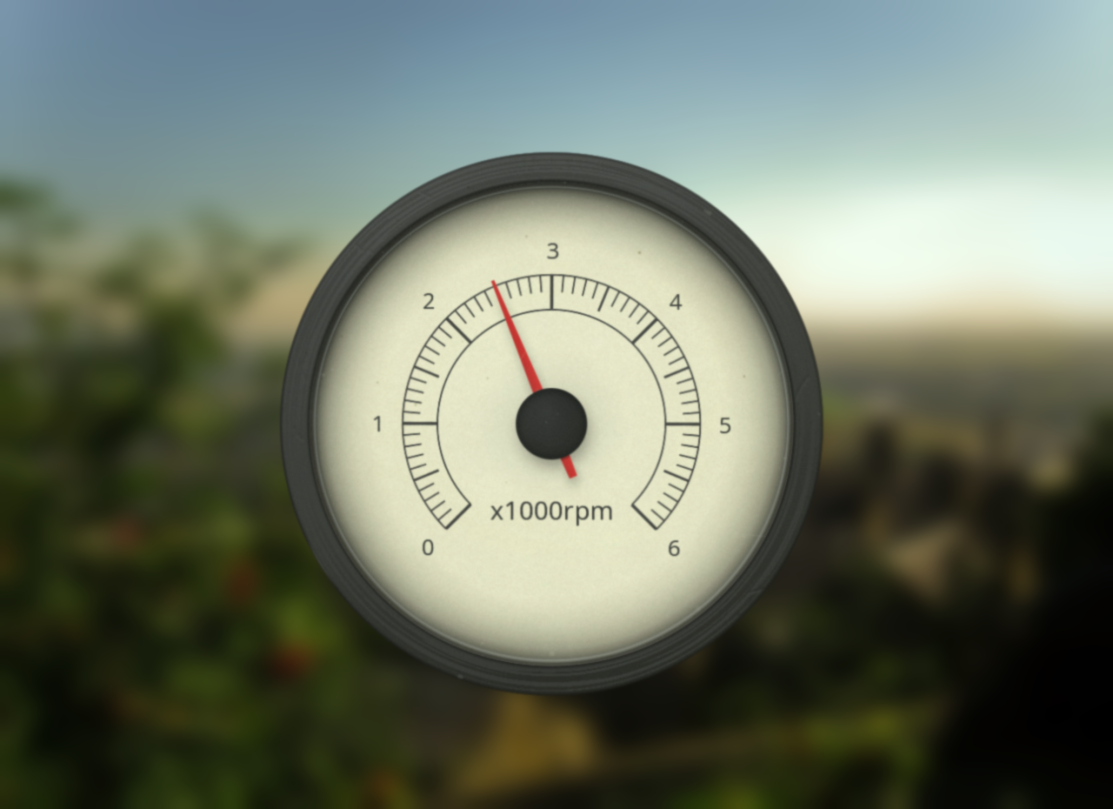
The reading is 2500rpm
